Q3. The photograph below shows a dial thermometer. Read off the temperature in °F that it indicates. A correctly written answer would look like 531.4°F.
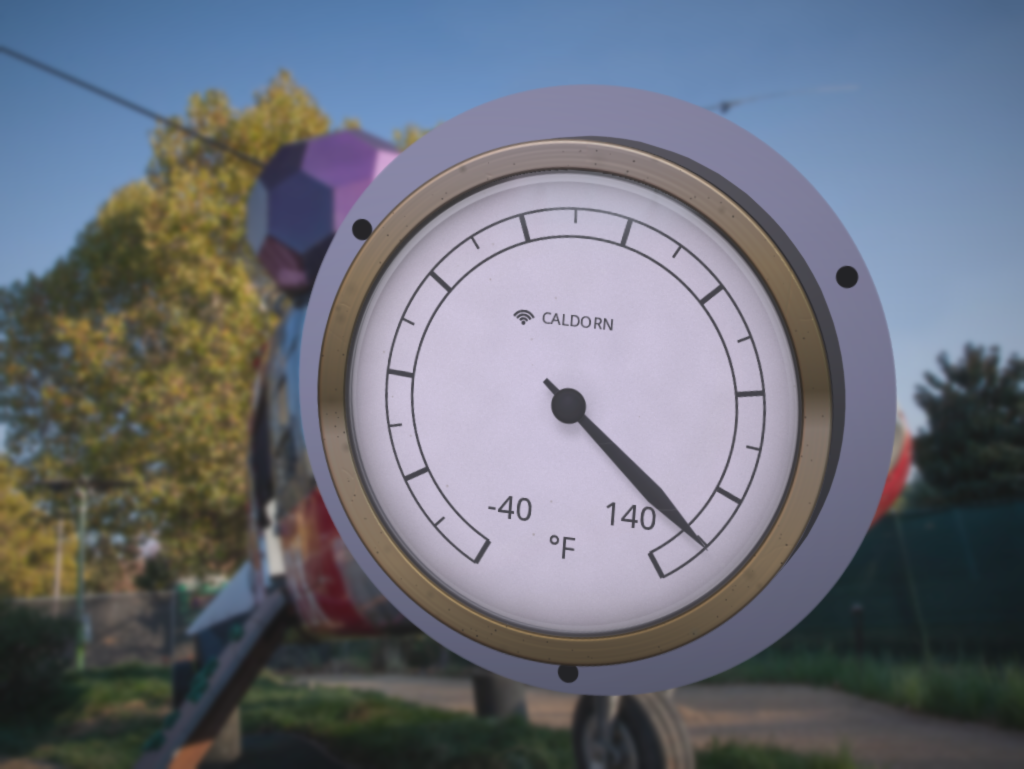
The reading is 130°F
